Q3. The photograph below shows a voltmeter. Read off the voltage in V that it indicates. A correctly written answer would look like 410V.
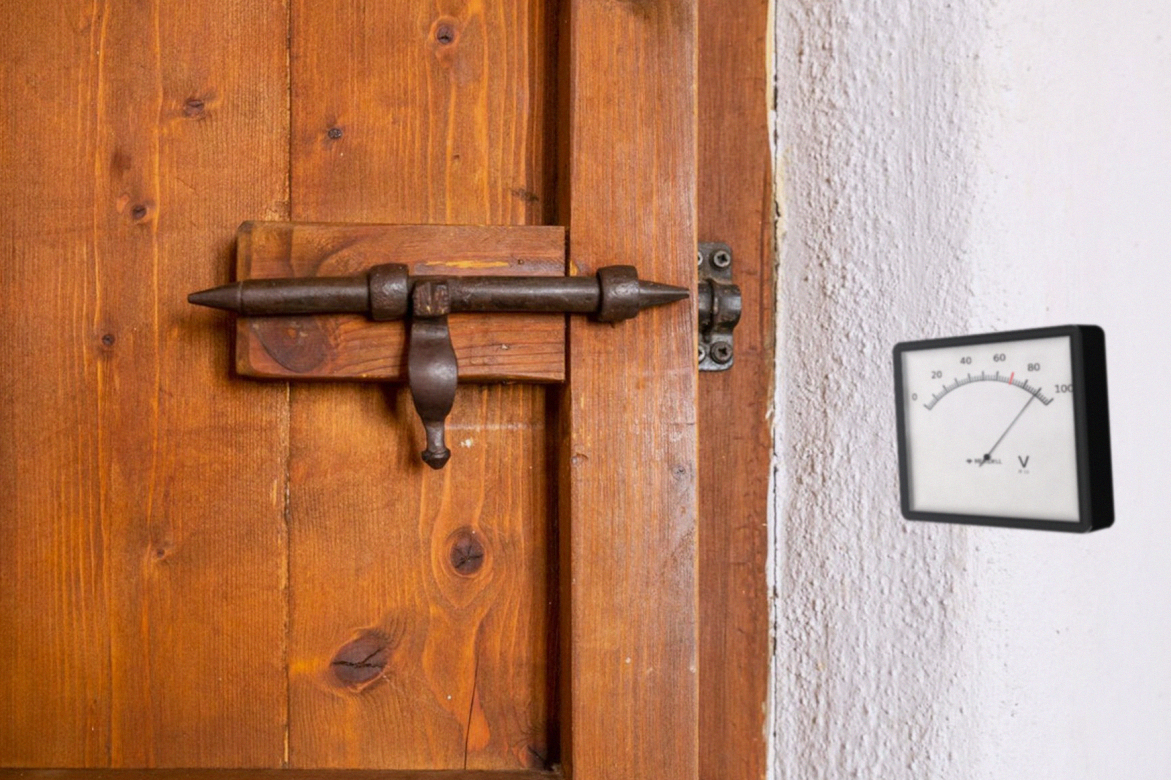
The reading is 90V
